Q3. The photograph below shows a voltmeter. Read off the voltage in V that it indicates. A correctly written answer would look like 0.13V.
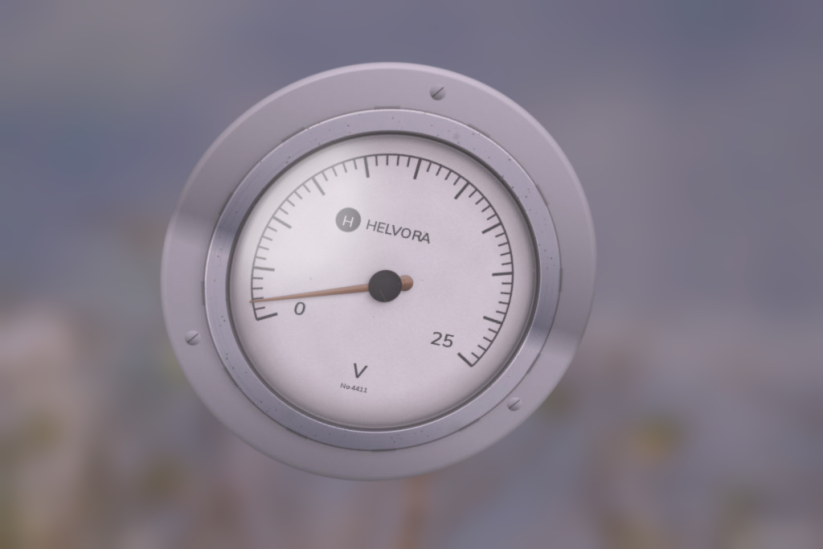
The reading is 1V
